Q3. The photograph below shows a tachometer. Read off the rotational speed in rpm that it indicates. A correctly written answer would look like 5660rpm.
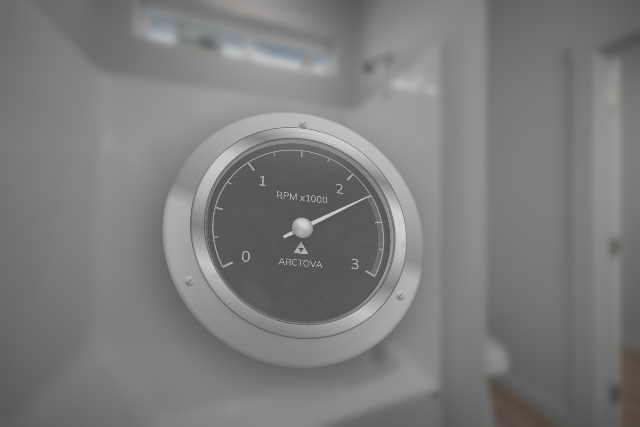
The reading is 2250rpm
